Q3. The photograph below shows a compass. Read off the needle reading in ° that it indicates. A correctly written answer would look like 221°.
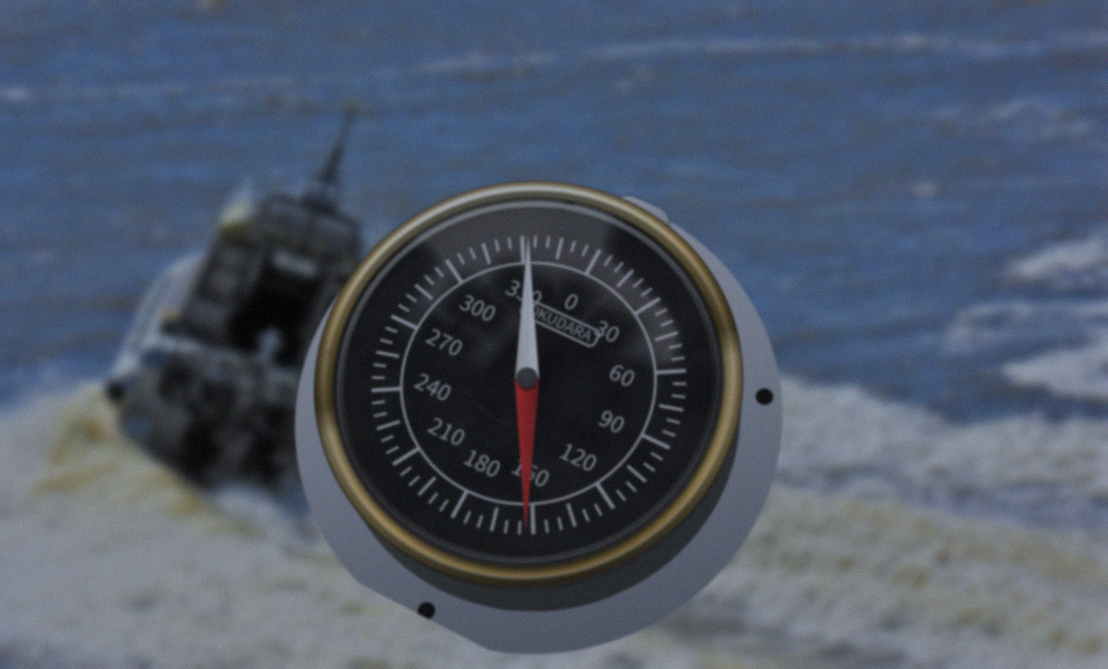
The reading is 152.5°
